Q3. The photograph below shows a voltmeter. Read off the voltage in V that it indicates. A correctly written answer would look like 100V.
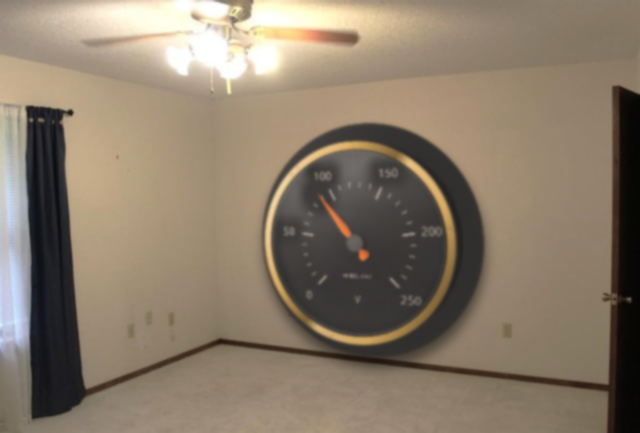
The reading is 90V
